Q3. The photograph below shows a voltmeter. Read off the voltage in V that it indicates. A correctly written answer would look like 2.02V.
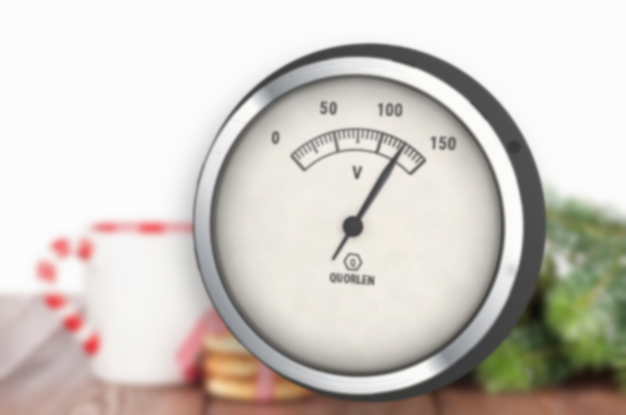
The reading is 125V
